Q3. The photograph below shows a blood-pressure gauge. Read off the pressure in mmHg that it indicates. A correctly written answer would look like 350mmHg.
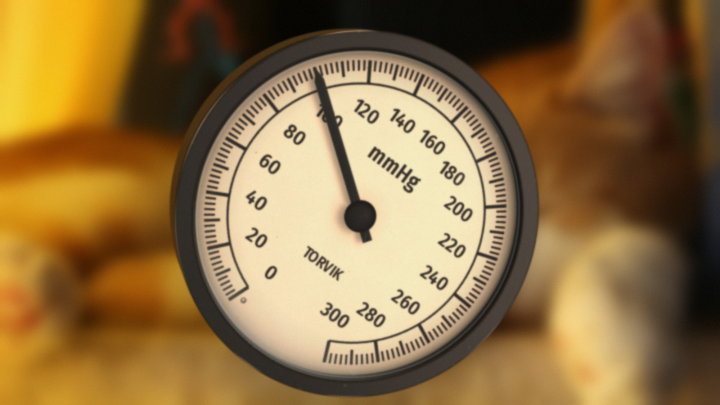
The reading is 100mmHg
